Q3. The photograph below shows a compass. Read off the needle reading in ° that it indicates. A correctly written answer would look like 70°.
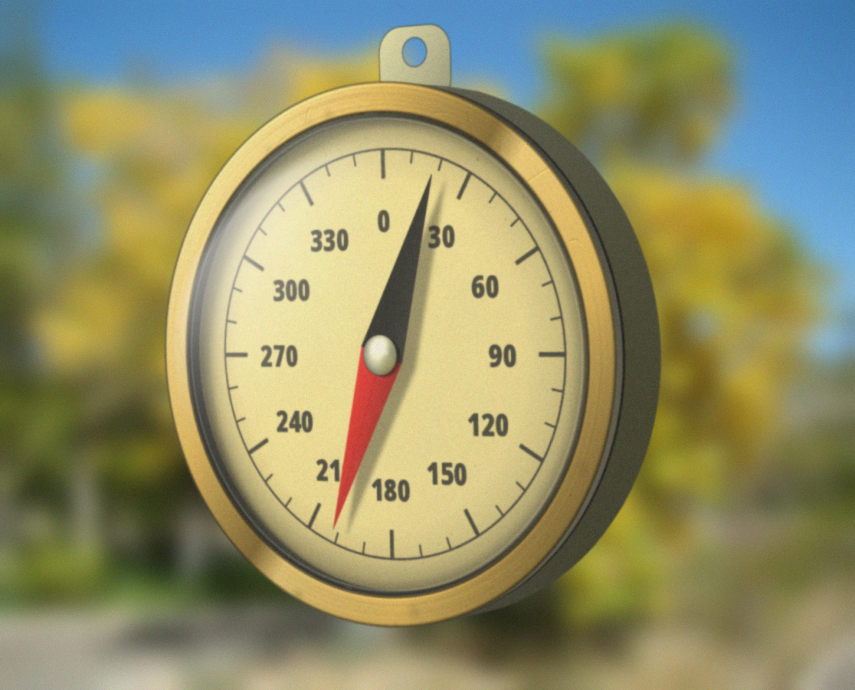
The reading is 200°
